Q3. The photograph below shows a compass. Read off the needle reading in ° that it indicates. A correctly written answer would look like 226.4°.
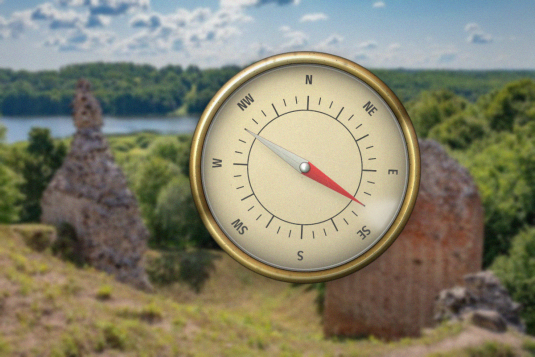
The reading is 120°
